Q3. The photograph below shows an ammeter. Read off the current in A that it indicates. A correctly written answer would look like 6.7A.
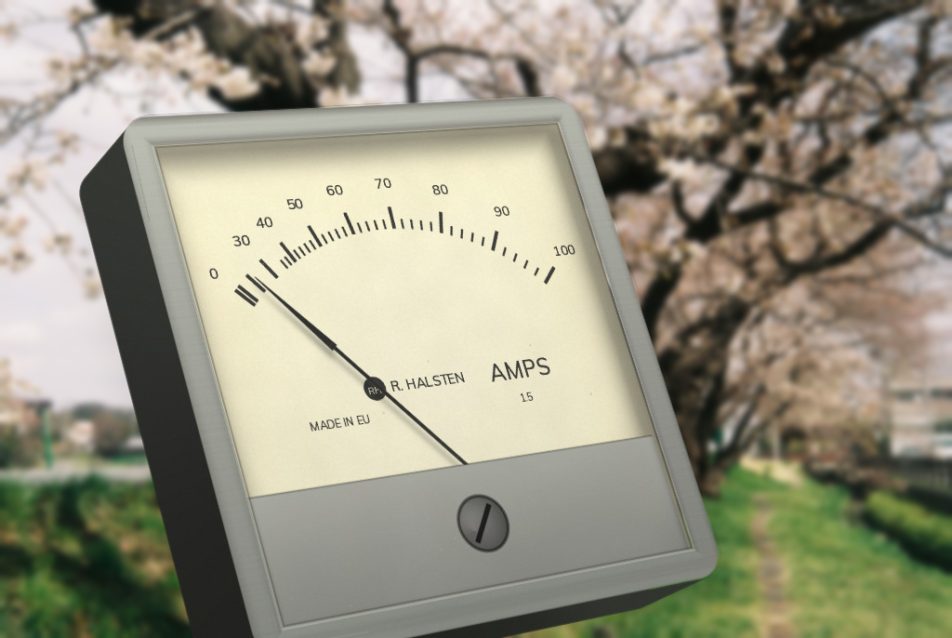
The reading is 20A
